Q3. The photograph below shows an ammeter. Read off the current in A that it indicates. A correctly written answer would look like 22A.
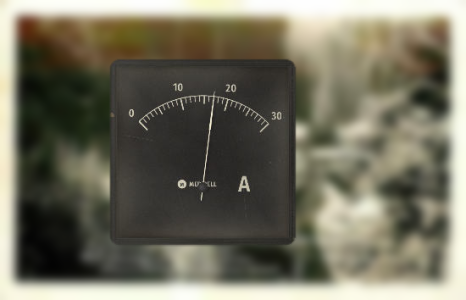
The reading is 17A
